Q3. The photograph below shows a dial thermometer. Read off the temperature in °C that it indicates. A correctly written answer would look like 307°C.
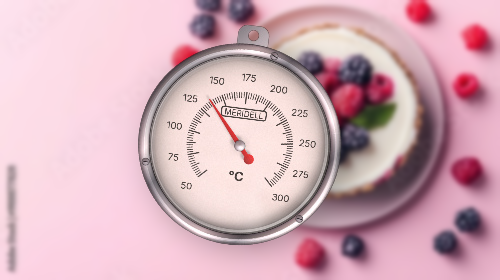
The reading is 137.5°C
